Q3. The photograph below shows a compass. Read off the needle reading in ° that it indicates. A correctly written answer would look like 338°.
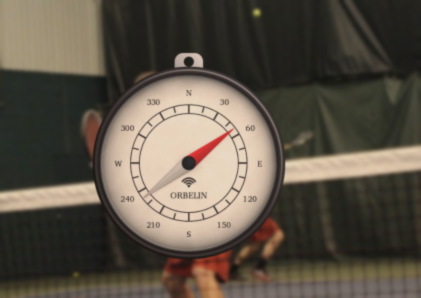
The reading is 52.5°
